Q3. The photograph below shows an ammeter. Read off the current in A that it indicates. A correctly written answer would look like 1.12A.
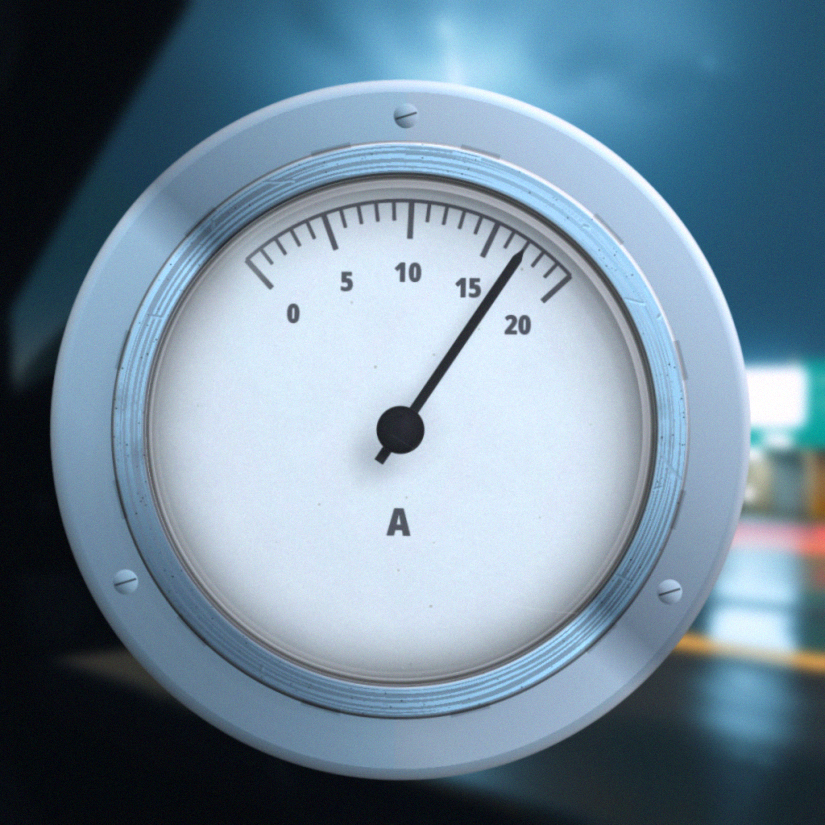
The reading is 17A
